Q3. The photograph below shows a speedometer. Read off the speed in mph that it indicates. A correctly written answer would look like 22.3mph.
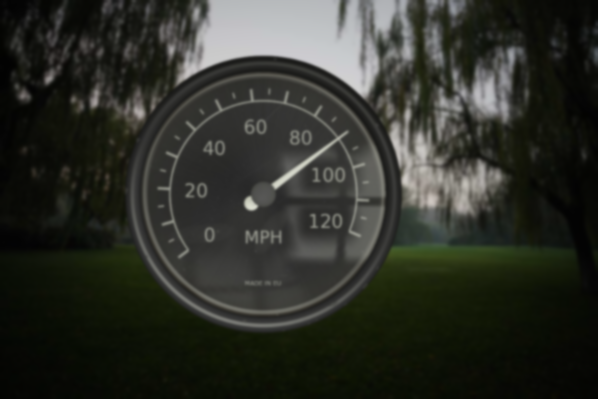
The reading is 90mph
